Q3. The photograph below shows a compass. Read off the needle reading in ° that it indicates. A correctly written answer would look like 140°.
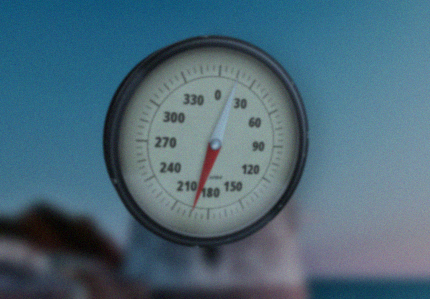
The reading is 195°
